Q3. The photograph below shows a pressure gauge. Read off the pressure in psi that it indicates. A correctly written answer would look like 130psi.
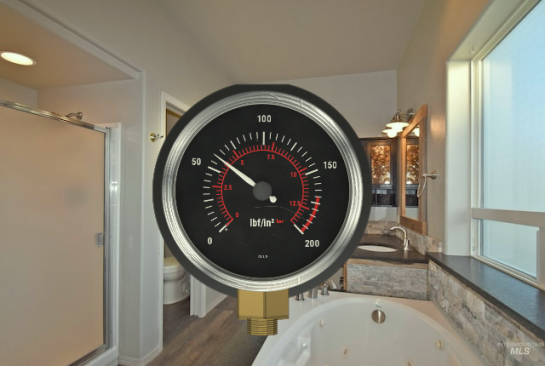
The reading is 60psi
